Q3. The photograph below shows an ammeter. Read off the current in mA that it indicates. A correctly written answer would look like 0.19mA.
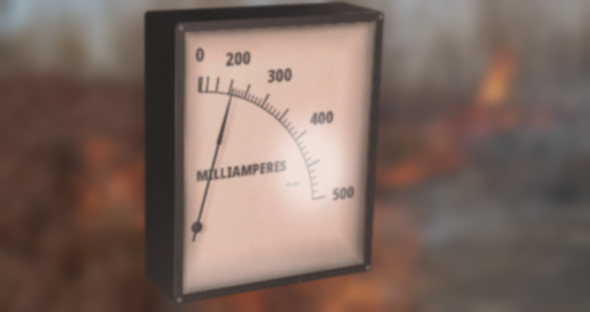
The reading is 200mA
